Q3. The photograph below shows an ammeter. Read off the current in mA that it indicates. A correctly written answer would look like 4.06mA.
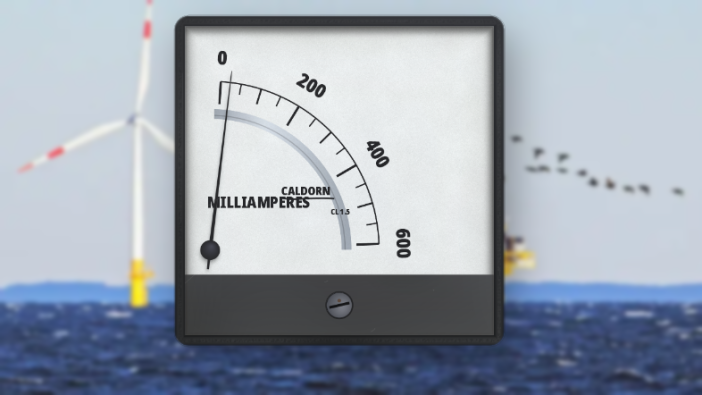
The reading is 25mA
